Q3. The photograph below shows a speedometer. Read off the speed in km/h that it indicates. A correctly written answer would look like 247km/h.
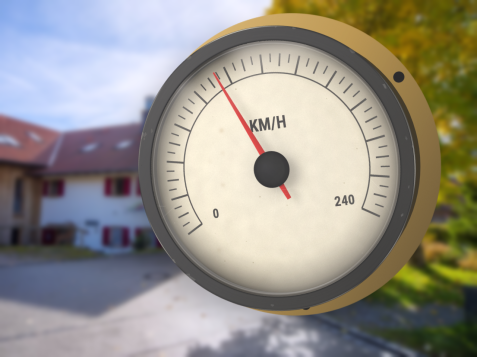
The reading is 95km/h
